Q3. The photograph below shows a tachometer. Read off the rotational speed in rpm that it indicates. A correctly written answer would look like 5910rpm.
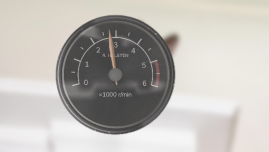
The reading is 2750rpm
